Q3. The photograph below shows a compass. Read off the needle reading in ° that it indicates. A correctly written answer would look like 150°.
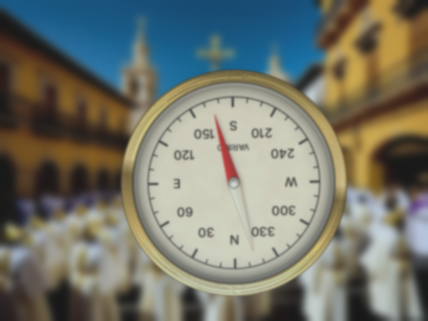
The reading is 165°
